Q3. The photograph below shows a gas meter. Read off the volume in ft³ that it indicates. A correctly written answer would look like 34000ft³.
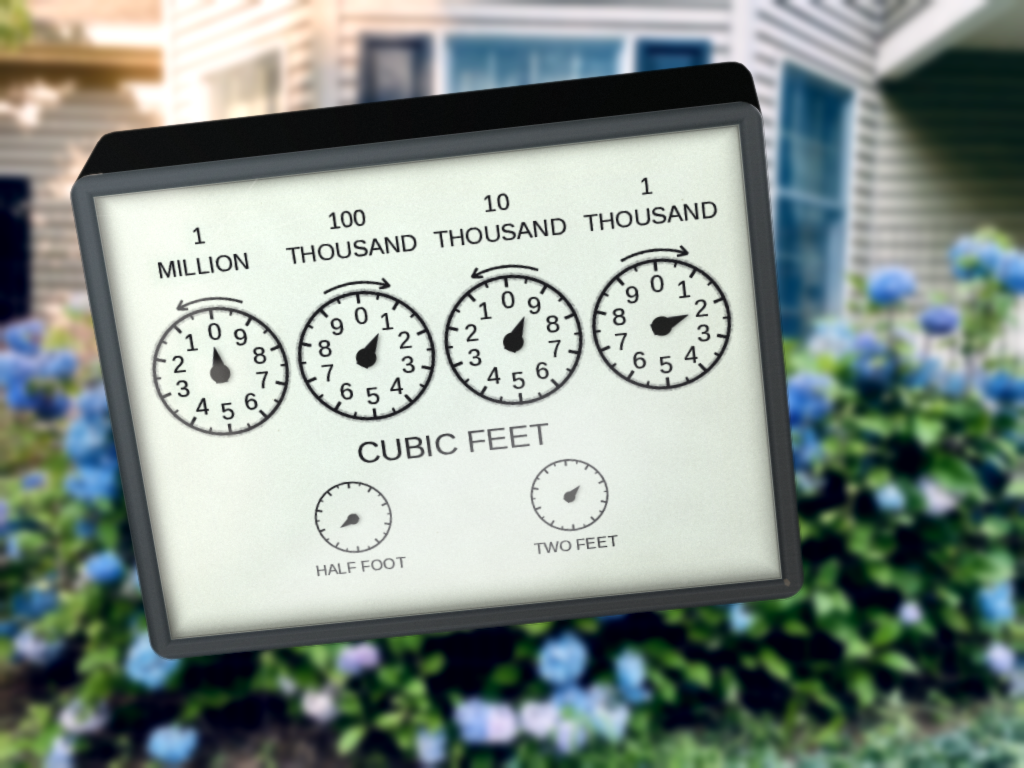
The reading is 9200ft³
